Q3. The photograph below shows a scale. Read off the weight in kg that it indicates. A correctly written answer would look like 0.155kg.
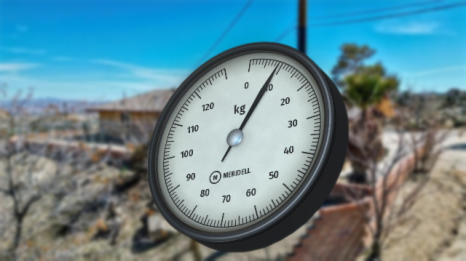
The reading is 10kg
